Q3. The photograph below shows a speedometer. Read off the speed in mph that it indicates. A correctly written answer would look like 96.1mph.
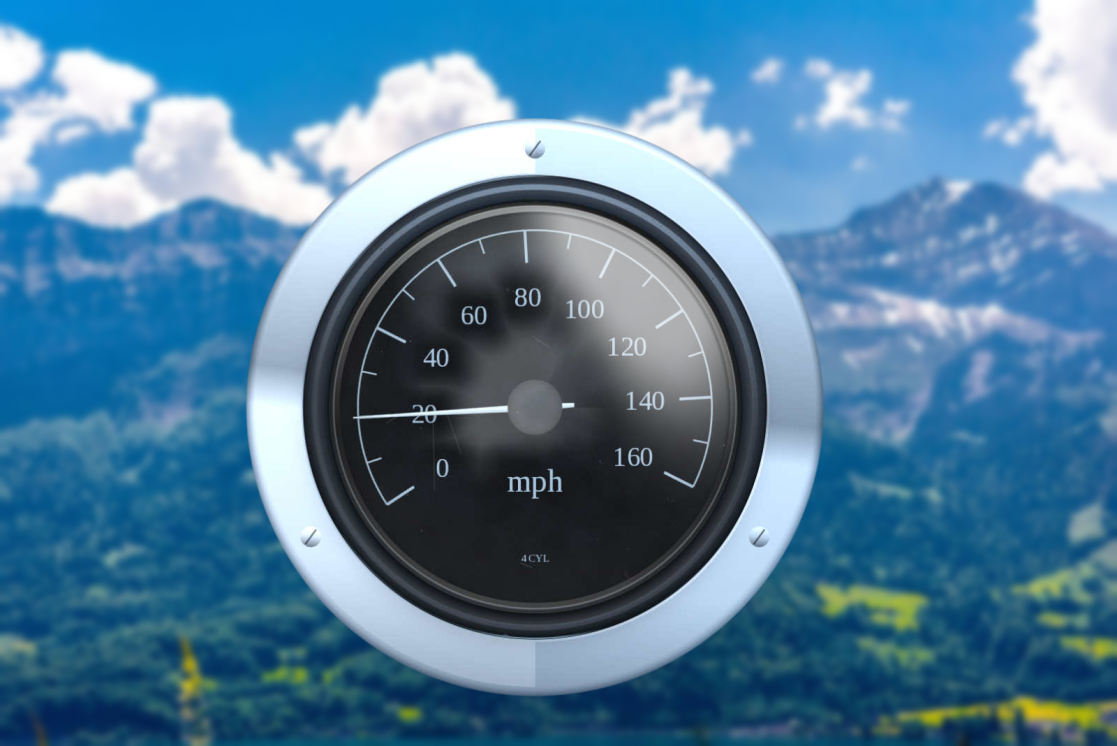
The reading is 20mph
